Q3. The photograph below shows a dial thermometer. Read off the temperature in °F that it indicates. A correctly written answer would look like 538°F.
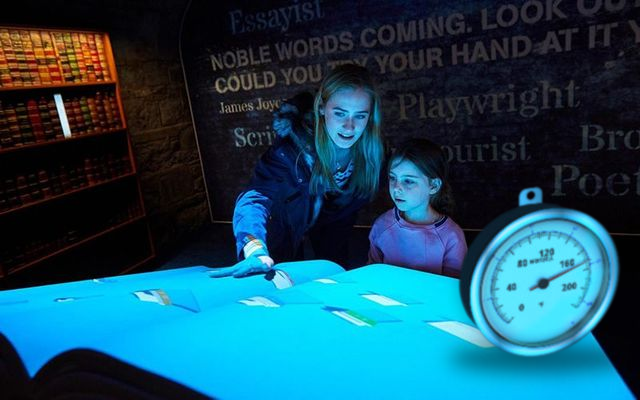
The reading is 170°F
